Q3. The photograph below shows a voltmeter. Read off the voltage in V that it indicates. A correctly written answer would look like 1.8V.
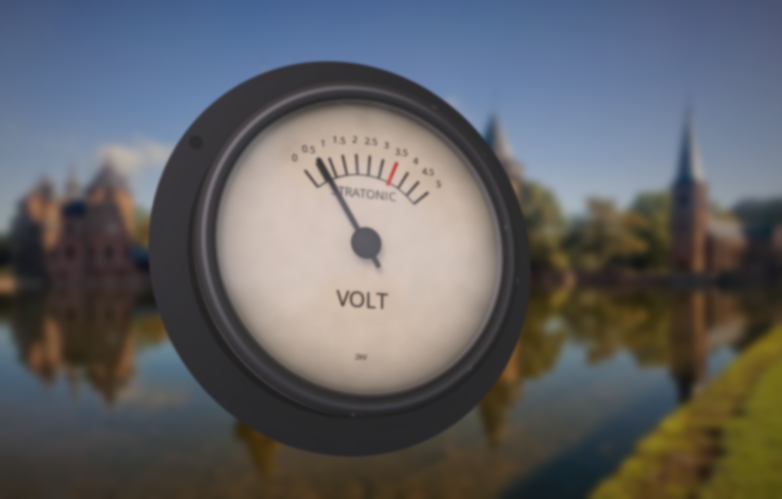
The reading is 0.5V
